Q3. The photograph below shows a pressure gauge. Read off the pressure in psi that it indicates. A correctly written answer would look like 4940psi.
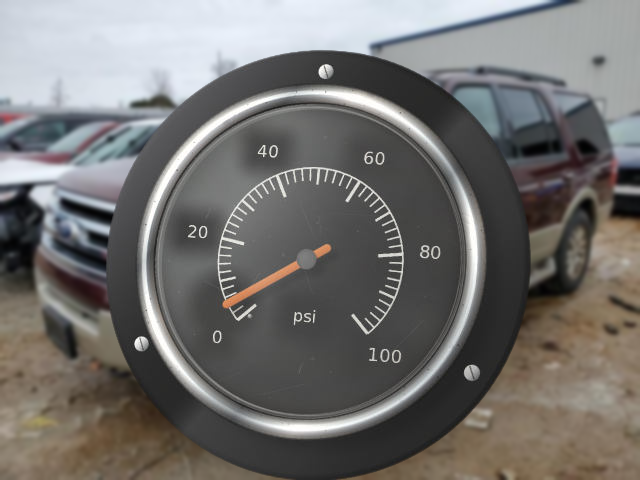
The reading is 4psi
